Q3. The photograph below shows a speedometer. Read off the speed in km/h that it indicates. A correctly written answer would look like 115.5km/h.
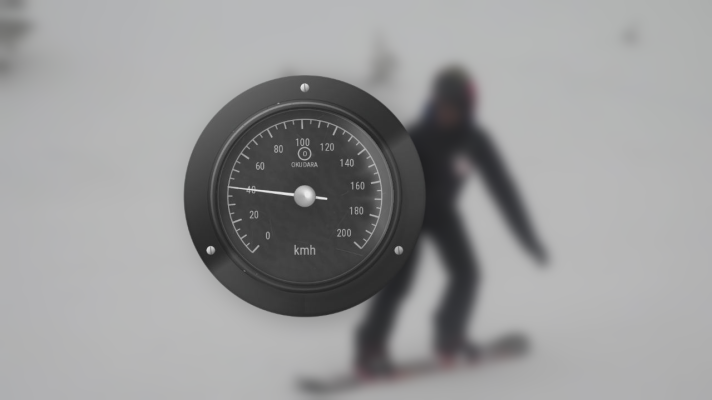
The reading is 40km/h
